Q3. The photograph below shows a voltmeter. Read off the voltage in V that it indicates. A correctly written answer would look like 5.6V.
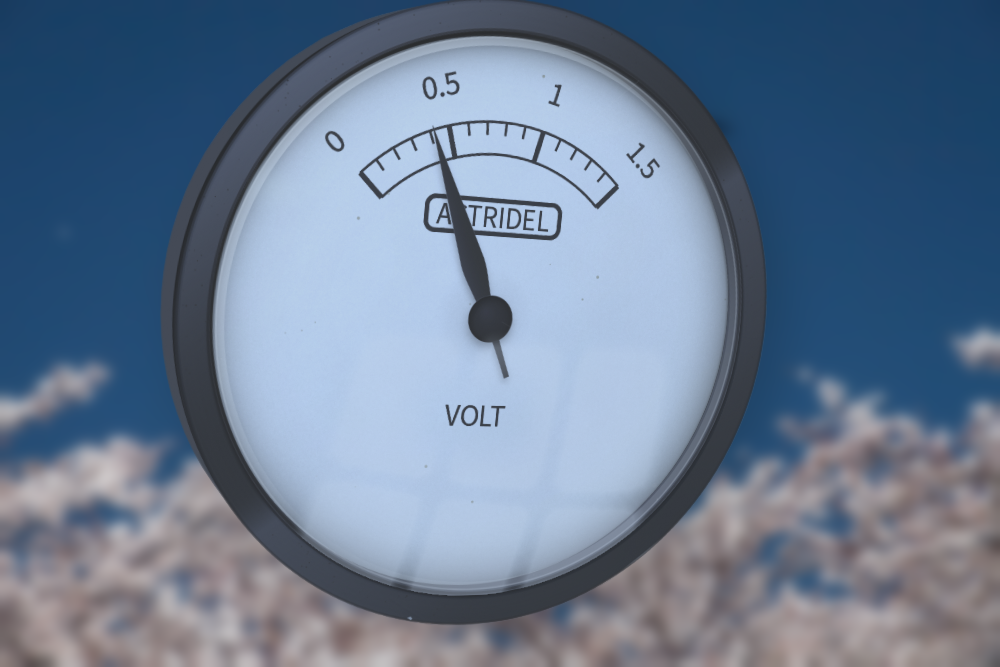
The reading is 0.4V
